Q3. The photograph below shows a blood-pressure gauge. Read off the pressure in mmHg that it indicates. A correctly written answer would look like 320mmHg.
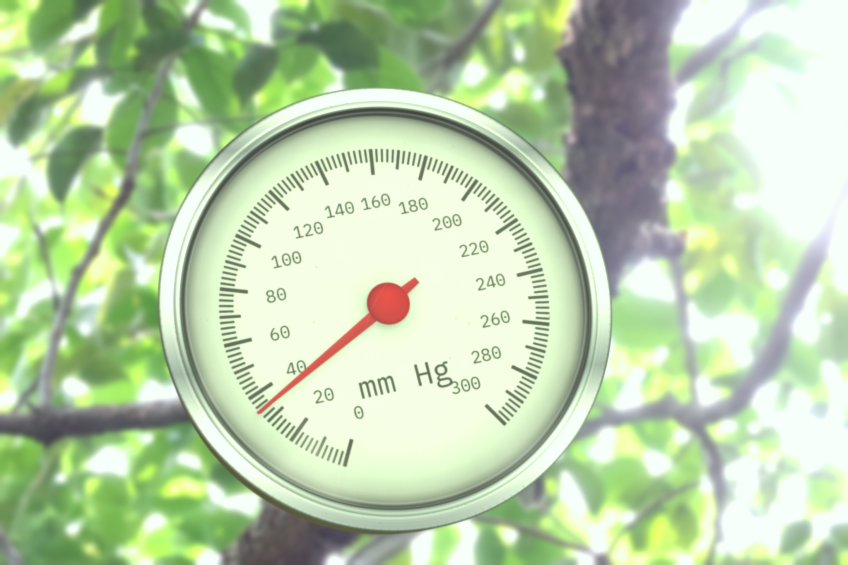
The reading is 34mmHg
